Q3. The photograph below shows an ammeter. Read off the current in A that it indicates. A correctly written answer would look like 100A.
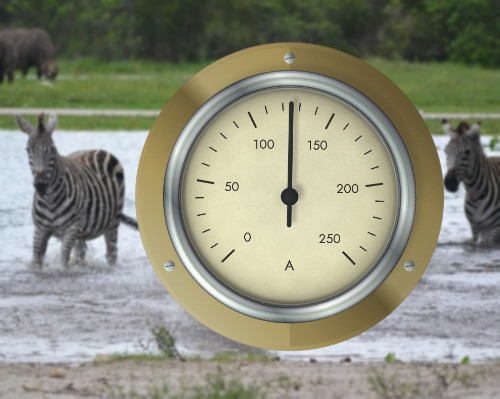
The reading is 125A
